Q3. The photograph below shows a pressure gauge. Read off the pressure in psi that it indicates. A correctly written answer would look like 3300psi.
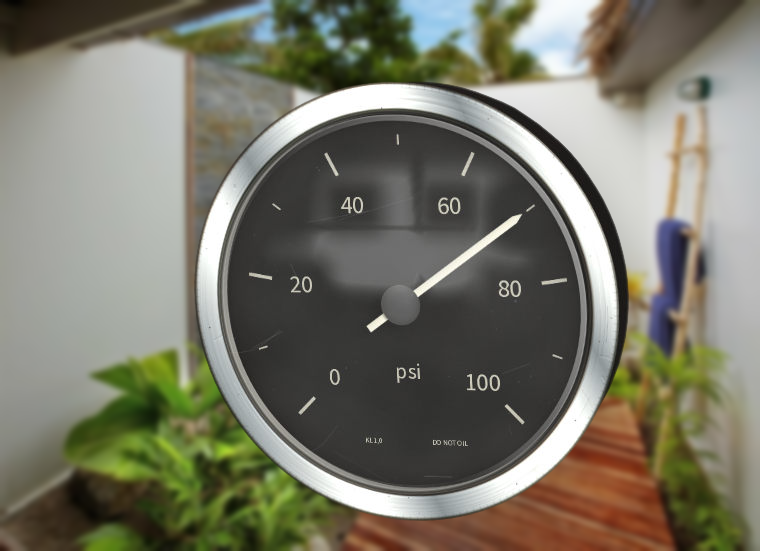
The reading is 70psi
